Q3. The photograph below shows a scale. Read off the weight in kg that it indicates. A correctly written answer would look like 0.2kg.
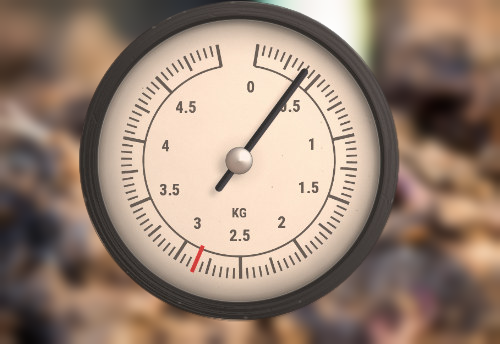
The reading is 0.4kg
